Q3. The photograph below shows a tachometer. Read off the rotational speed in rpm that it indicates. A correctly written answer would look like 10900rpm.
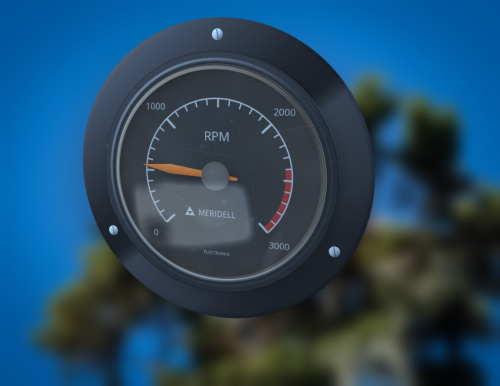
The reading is 550rpm
